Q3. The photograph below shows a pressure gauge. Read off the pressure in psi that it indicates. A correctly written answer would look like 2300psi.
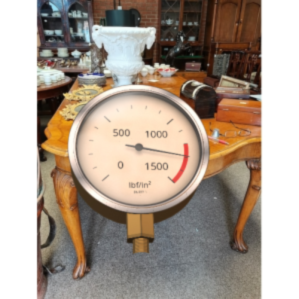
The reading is 1300psi
